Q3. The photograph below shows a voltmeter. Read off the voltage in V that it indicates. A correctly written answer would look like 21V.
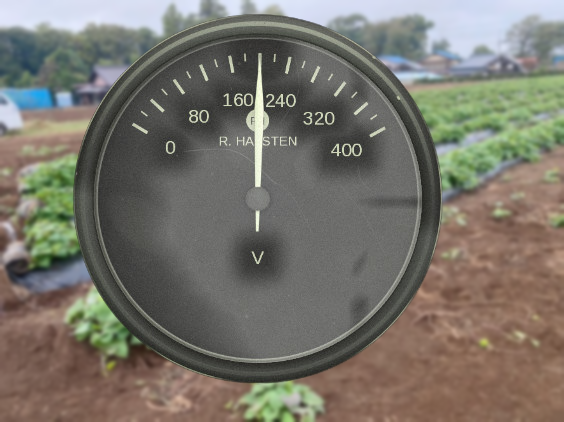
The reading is 200V
